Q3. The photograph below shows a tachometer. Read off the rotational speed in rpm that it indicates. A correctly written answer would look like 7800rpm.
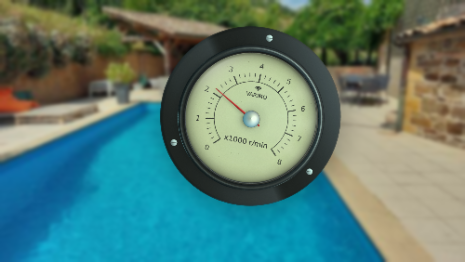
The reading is 2200rpm
